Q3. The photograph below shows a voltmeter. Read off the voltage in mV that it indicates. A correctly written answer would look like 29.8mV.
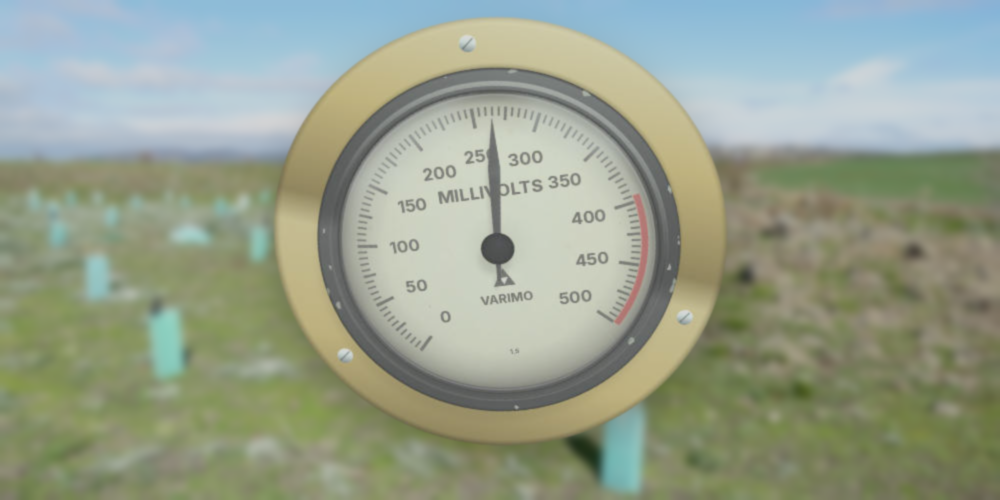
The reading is 265mV
